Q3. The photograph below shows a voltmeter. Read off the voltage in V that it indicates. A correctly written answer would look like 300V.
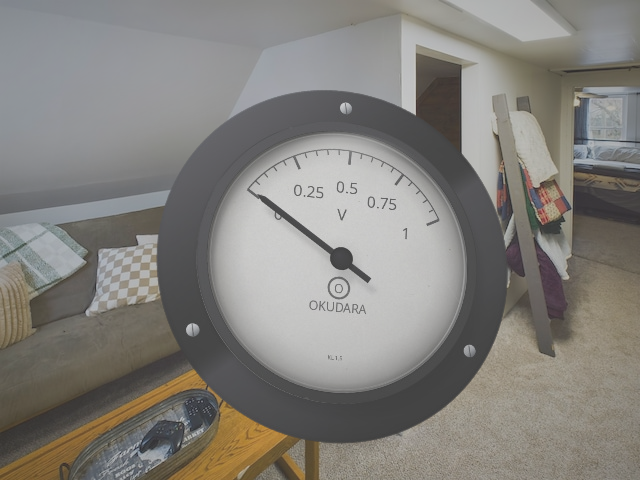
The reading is 0V
